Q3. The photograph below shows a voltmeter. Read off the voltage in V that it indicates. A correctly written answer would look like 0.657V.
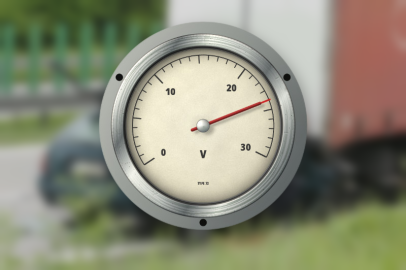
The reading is 24V
